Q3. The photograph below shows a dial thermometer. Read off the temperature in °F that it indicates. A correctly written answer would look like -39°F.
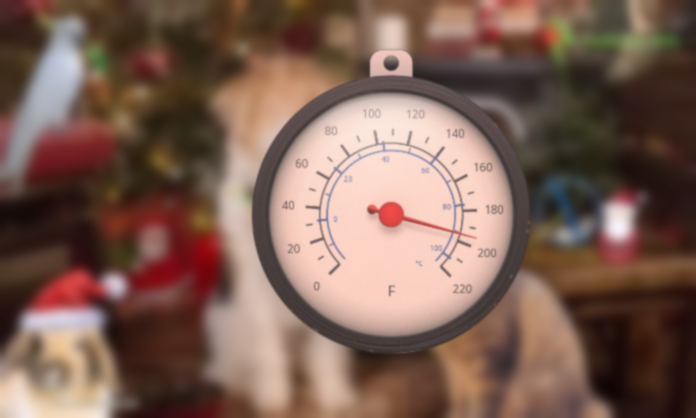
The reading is 195°F
